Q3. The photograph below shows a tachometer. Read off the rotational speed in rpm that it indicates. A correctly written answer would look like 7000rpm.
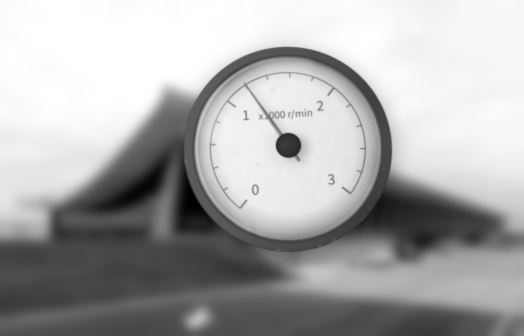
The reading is 1200rpm
